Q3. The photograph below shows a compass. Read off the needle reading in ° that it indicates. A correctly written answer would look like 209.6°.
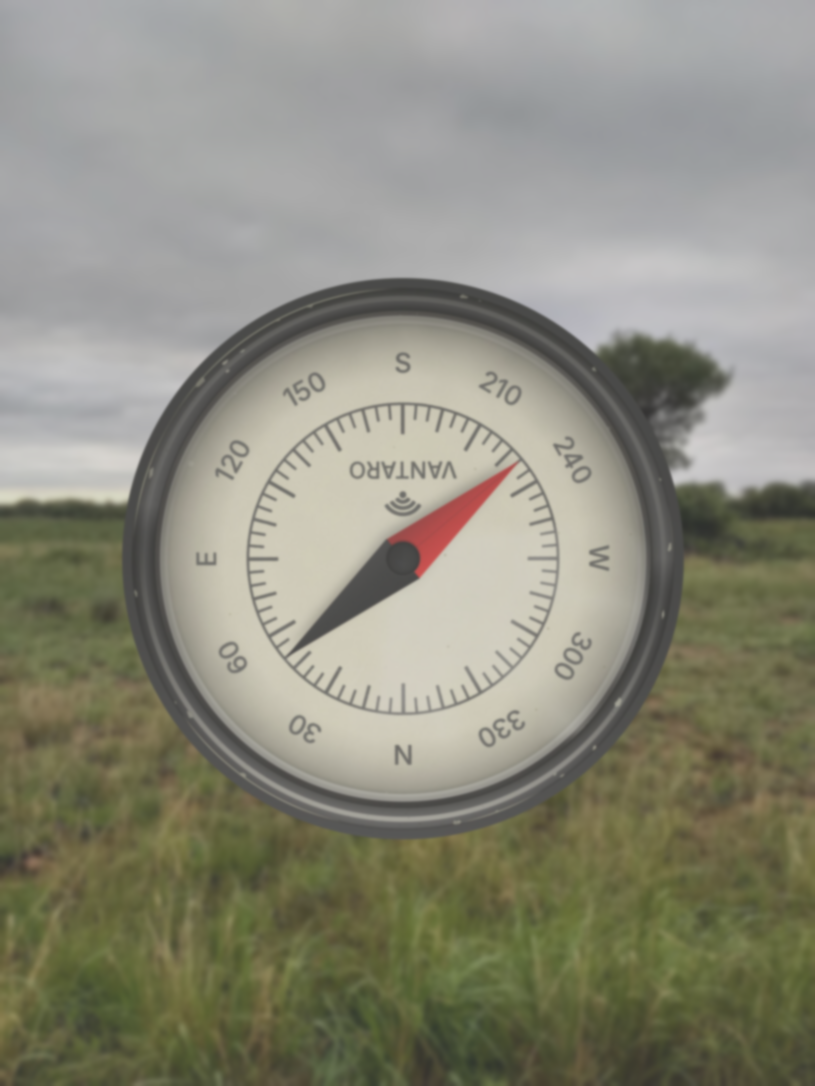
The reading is 230°
